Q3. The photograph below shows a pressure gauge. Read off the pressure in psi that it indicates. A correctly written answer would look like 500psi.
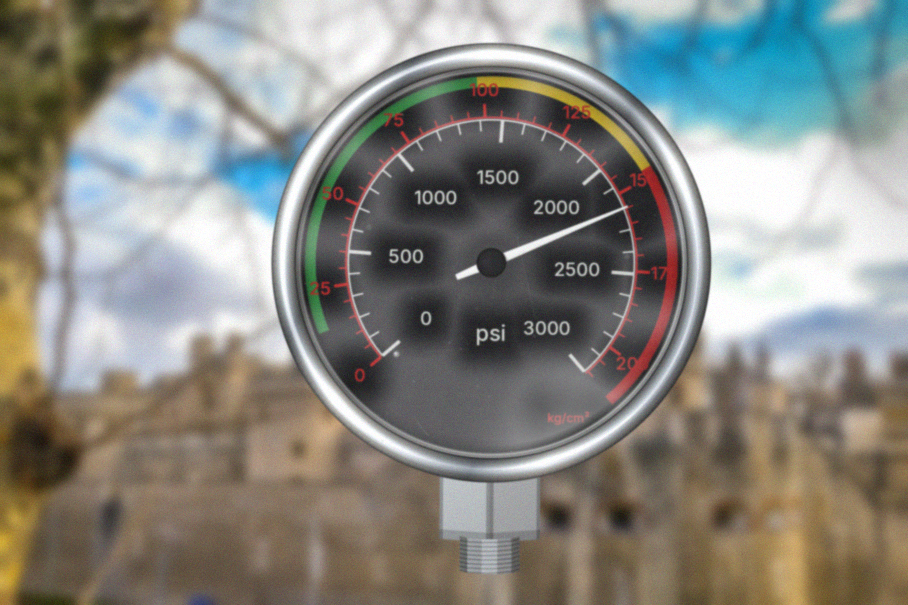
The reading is 2200psi
